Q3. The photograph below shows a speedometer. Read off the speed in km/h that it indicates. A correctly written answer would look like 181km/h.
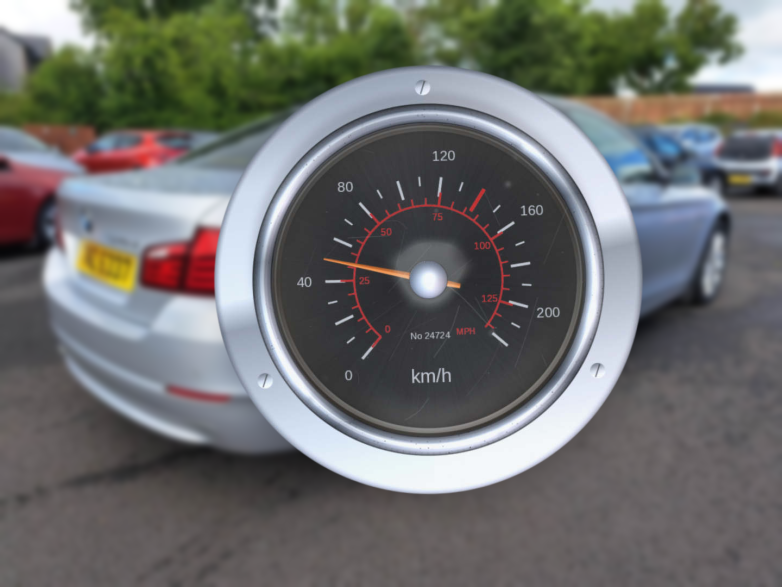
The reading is 50km/h
